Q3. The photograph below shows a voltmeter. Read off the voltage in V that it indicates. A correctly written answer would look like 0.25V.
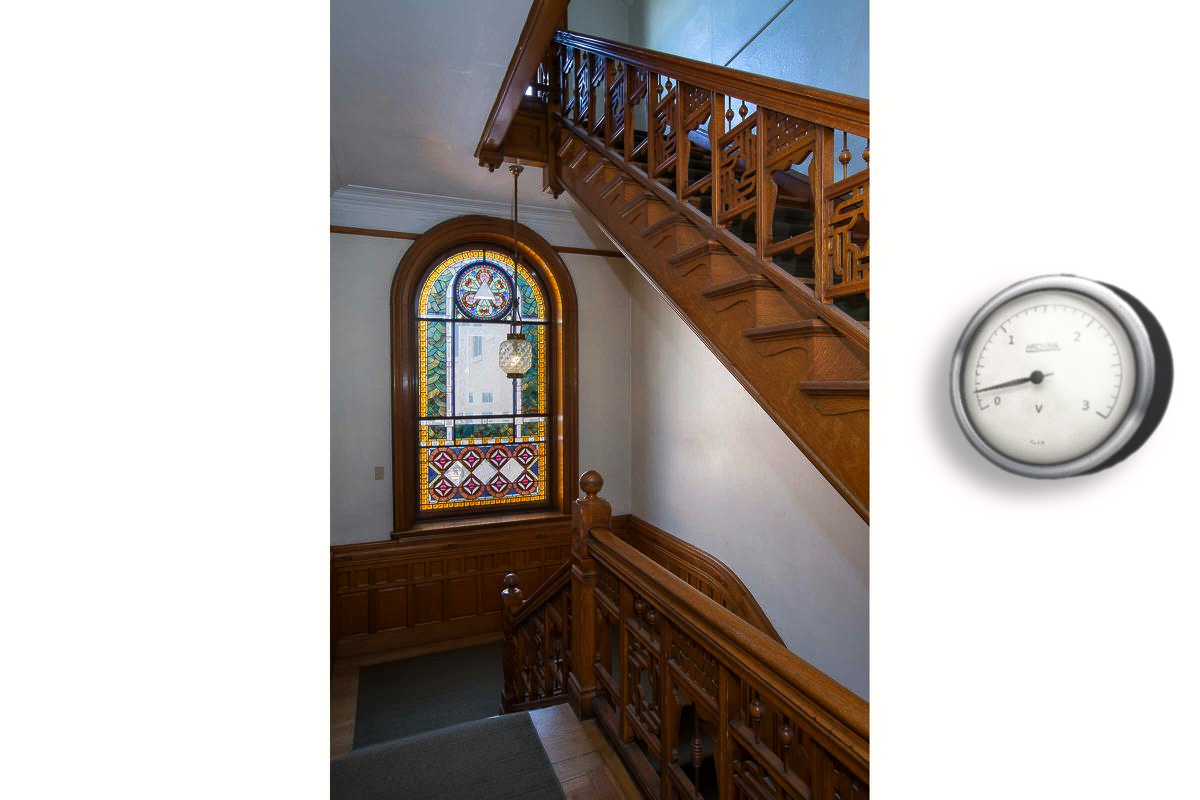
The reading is 0.2V
